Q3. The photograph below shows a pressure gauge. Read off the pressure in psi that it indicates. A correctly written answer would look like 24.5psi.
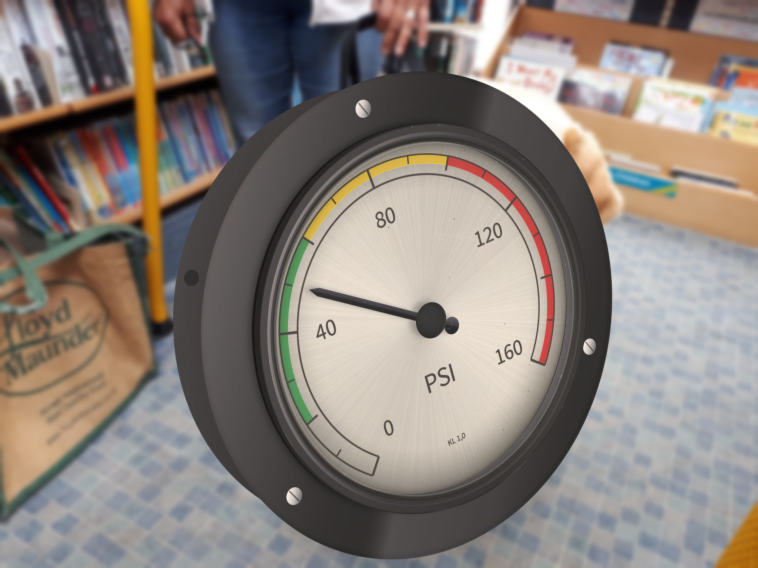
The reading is 50psi
